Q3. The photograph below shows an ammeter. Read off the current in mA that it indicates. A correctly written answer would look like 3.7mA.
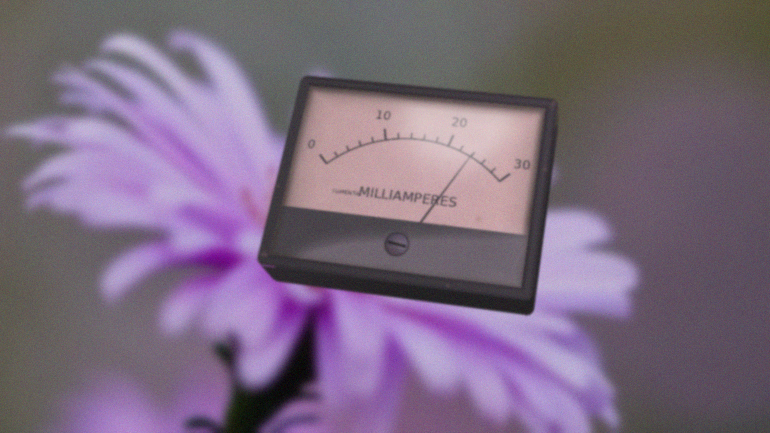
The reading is 24mA
